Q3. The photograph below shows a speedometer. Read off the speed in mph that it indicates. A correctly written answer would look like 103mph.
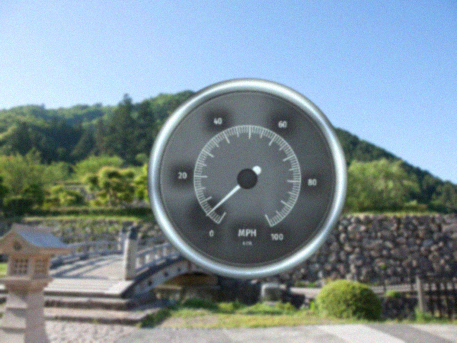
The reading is 5mph
